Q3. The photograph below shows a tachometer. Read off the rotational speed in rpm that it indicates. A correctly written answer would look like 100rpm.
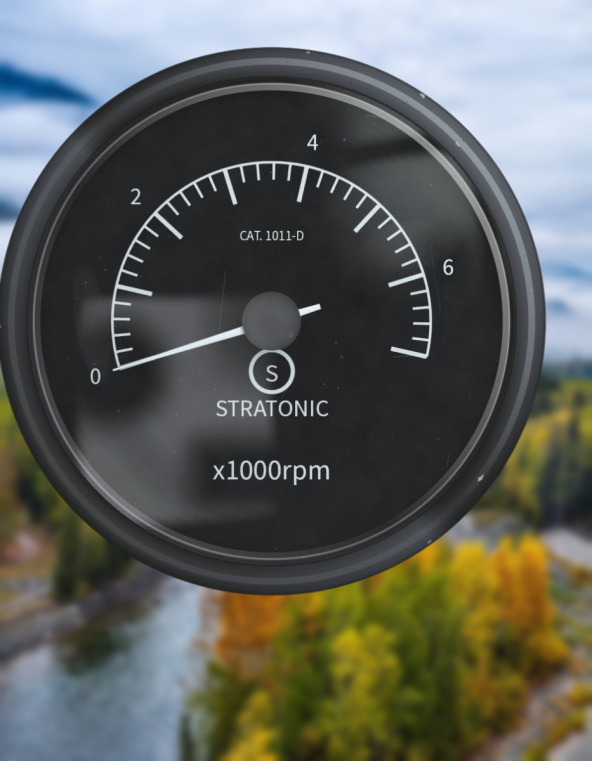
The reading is 0rpm
